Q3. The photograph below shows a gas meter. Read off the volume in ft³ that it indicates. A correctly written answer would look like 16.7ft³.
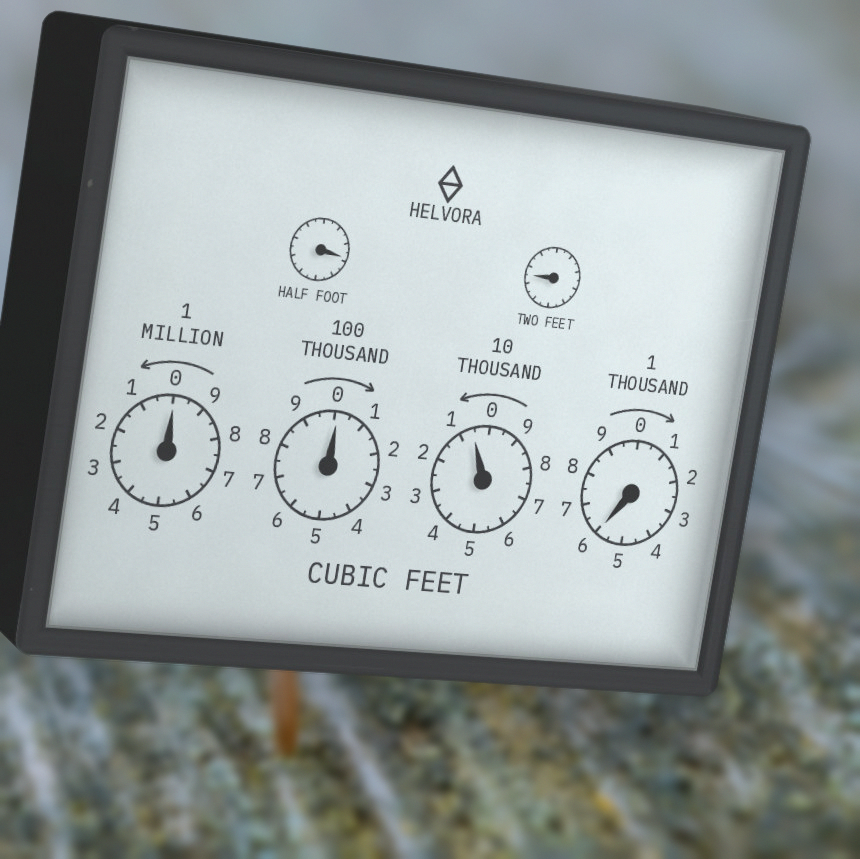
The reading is 600ft³
